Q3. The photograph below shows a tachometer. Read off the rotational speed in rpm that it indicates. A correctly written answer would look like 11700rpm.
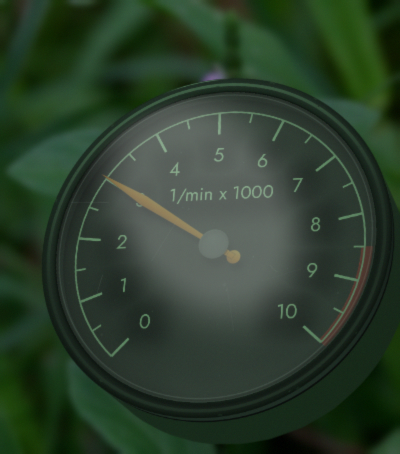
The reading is 3000rpm
